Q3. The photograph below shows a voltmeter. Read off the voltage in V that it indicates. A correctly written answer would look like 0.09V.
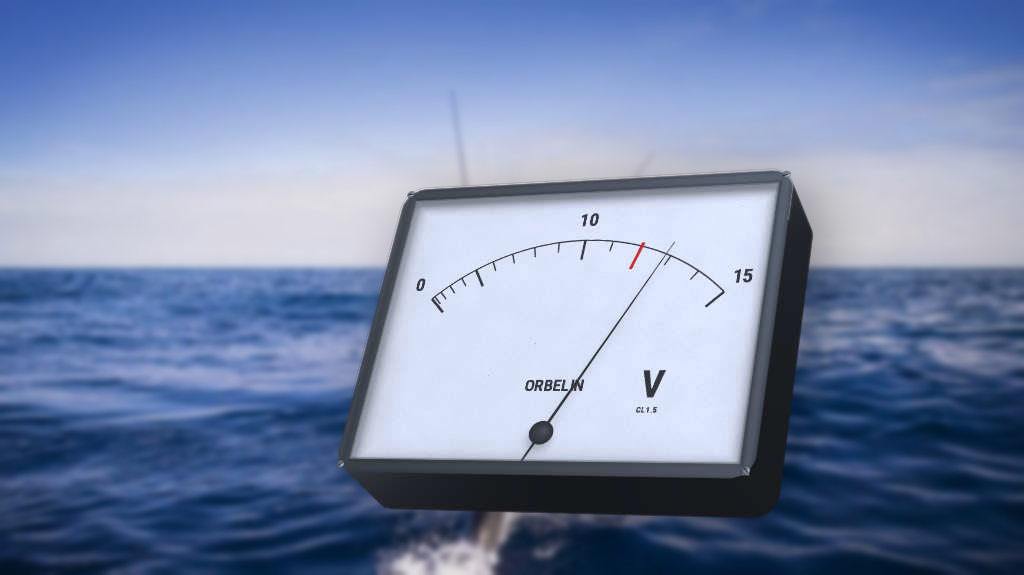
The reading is 13V
